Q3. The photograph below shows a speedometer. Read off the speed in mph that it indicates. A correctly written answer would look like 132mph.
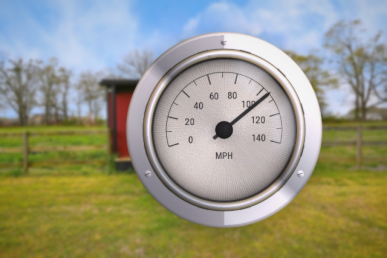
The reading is 105mph
